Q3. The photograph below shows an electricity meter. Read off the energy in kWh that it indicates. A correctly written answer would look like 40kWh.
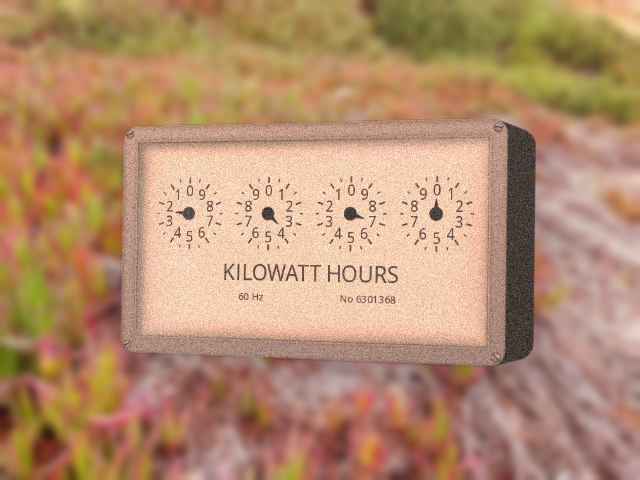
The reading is 2370kWh
